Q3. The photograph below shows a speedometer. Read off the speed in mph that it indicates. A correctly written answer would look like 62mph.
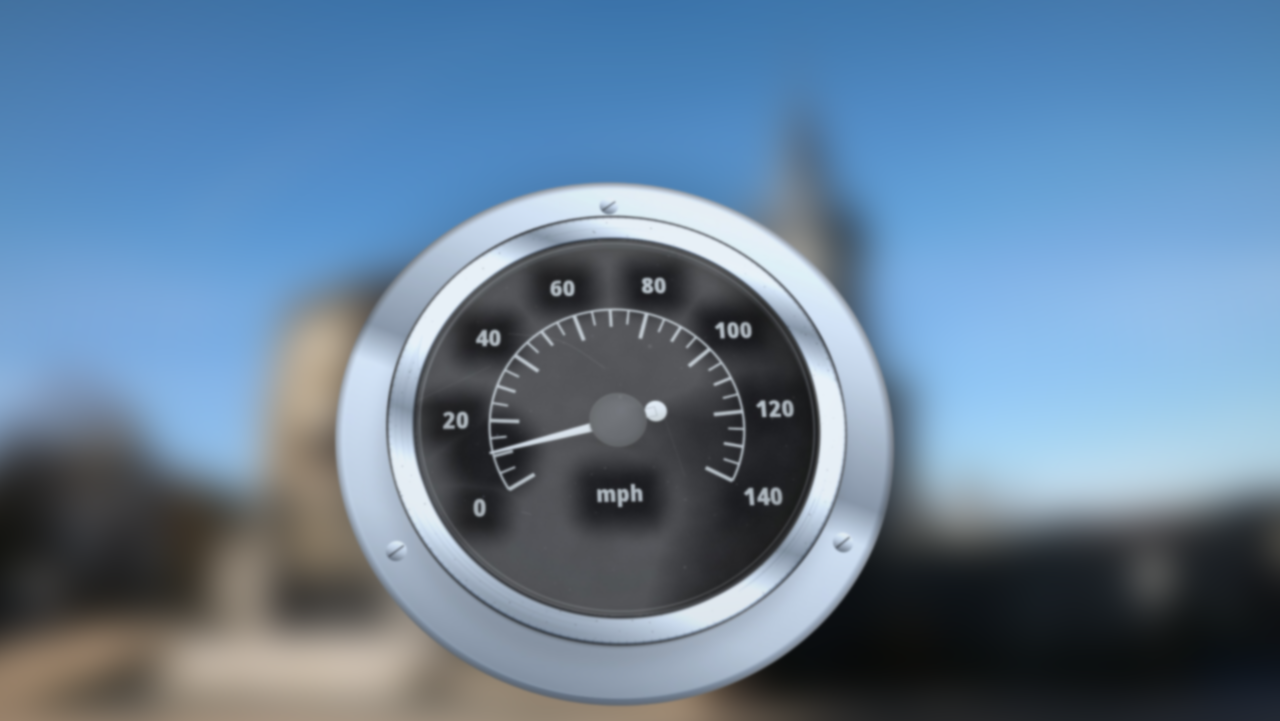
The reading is 10mph
